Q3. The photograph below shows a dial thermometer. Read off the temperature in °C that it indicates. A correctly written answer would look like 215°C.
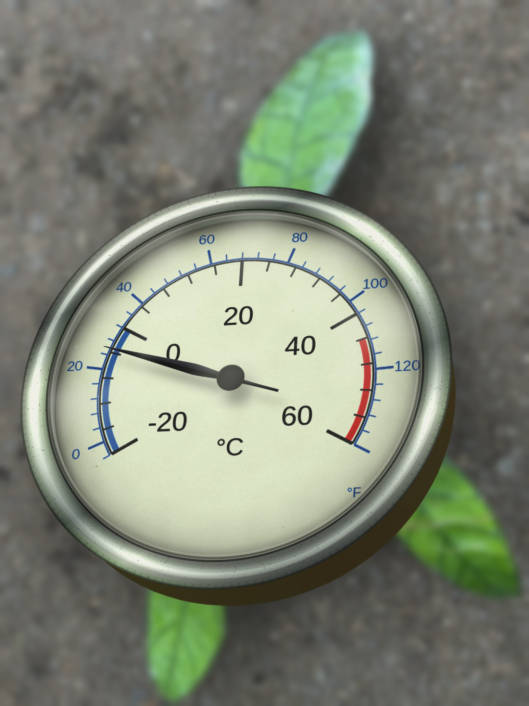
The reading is -4°C
